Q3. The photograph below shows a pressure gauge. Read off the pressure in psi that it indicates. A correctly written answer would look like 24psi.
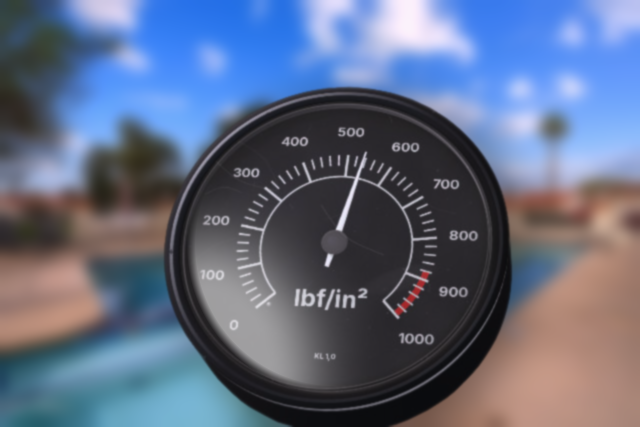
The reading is 540psi
